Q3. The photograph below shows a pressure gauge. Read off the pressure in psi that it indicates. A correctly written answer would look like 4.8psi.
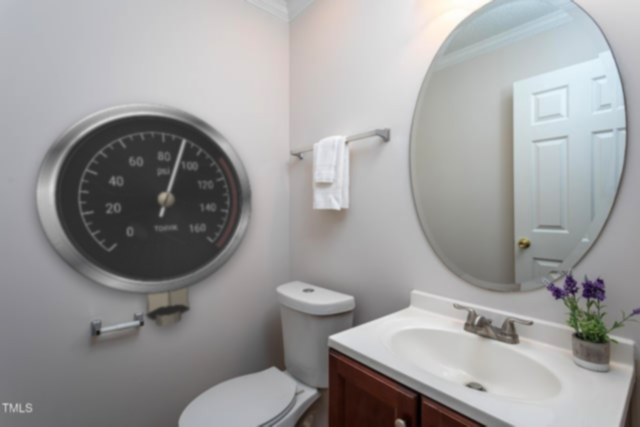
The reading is 90psi
